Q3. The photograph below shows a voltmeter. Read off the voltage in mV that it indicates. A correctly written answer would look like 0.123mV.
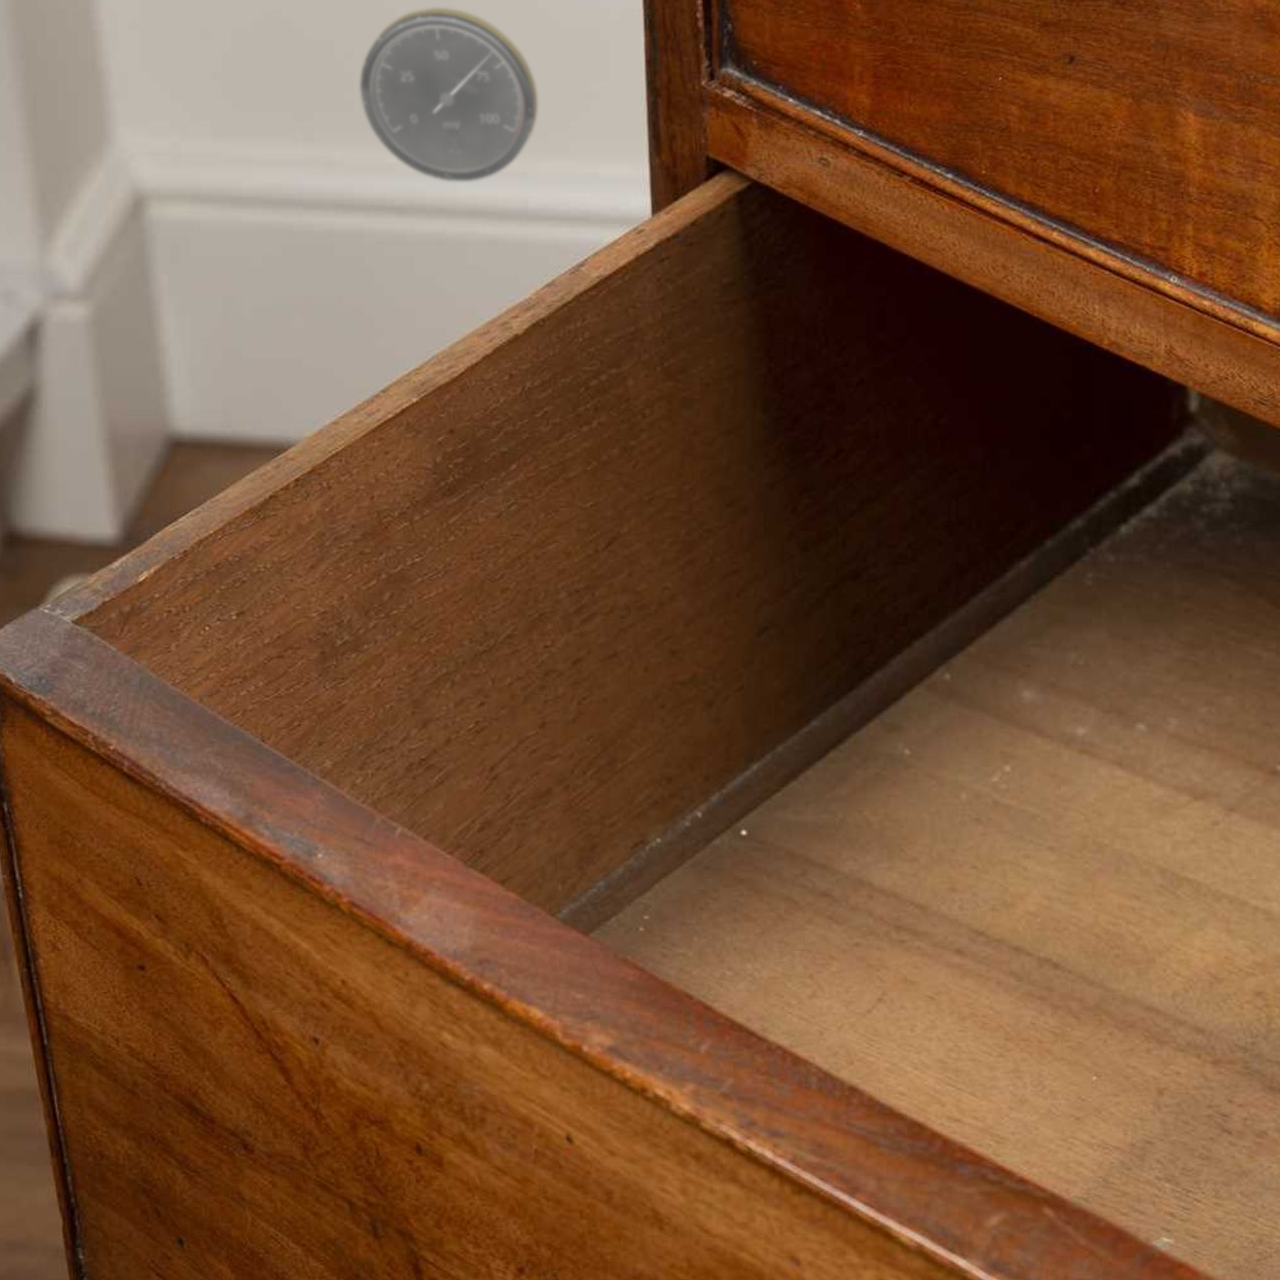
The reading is 70mV
